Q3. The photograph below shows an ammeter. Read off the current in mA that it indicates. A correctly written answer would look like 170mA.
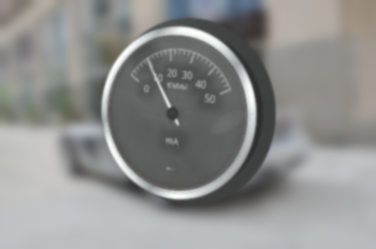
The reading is 10mA
